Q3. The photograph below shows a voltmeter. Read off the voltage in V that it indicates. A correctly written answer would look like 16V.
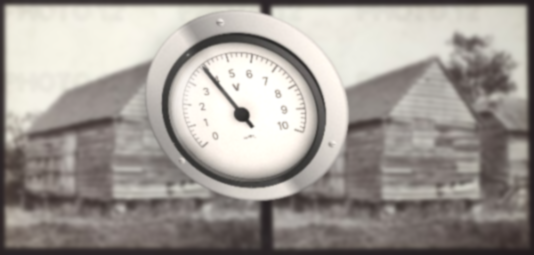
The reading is 4V
